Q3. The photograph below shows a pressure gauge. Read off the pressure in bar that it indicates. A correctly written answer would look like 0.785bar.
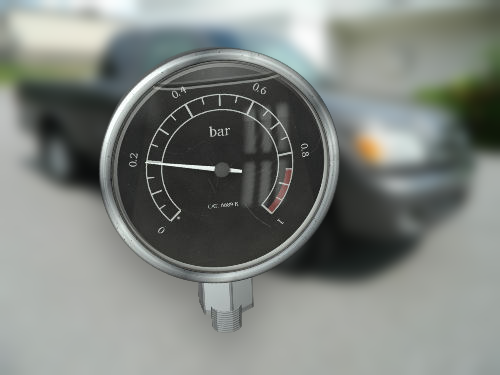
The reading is 0.2bar
